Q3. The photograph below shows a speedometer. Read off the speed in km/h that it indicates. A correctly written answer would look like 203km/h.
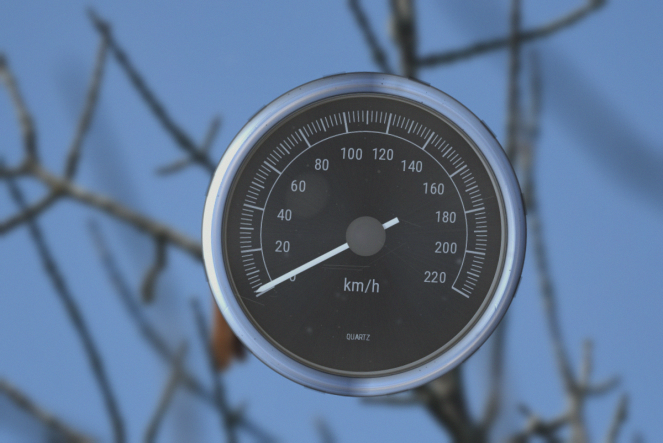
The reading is 2km/h
